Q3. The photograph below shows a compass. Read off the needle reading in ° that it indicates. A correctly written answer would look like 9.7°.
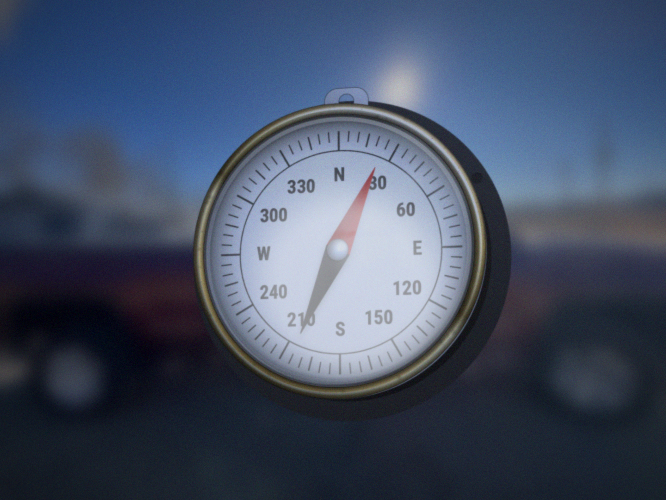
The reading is 25°
